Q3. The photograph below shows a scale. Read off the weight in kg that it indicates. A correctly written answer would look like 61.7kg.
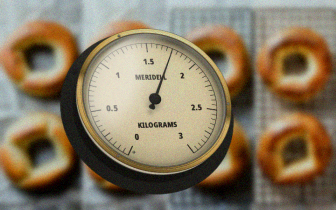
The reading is 1.75kg
